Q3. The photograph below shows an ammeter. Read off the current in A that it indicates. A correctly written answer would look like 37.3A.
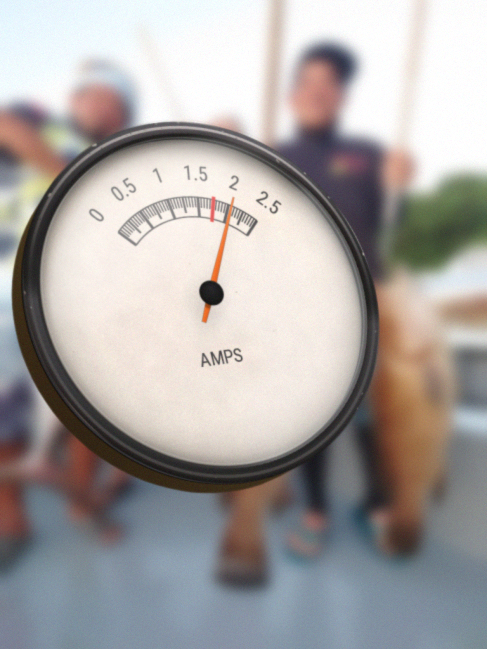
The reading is 2A
